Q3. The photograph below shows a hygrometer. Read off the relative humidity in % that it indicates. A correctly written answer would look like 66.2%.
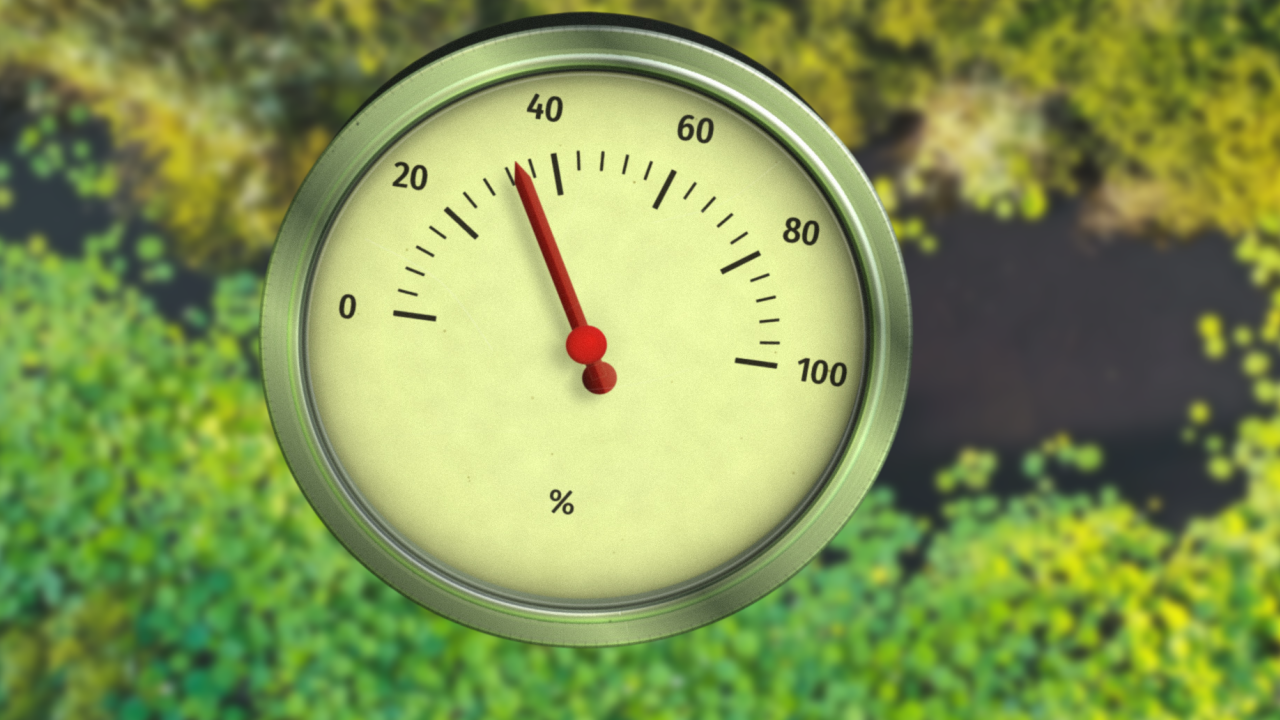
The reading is 34%
